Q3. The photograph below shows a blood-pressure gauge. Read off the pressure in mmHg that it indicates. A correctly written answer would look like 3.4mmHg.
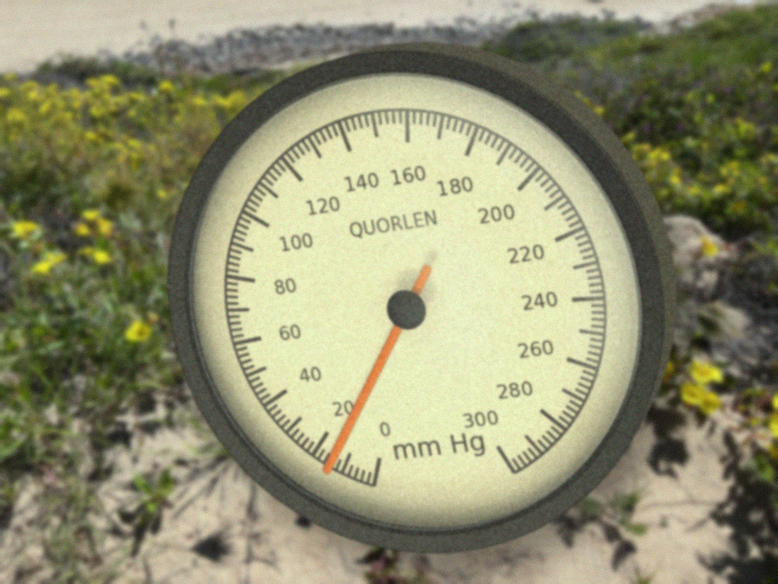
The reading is 14mmHg
